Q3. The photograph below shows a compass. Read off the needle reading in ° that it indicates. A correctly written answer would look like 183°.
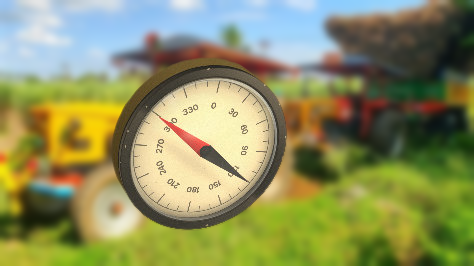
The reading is 300°
